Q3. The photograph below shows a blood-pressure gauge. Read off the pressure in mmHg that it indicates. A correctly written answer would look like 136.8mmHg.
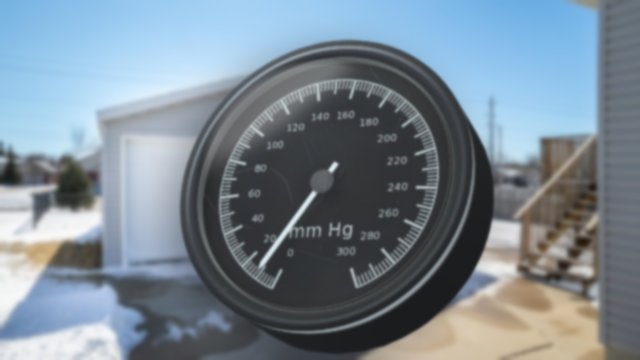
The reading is 10mmHg
